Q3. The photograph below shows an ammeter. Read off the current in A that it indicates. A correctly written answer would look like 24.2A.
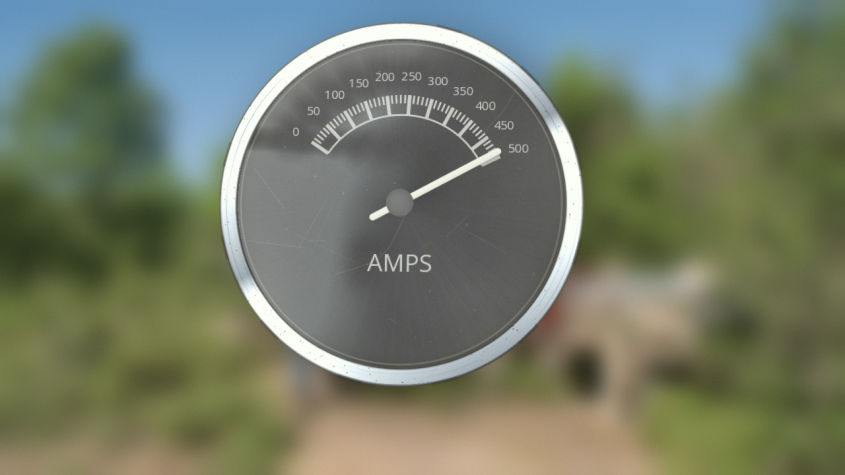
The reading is 490A
